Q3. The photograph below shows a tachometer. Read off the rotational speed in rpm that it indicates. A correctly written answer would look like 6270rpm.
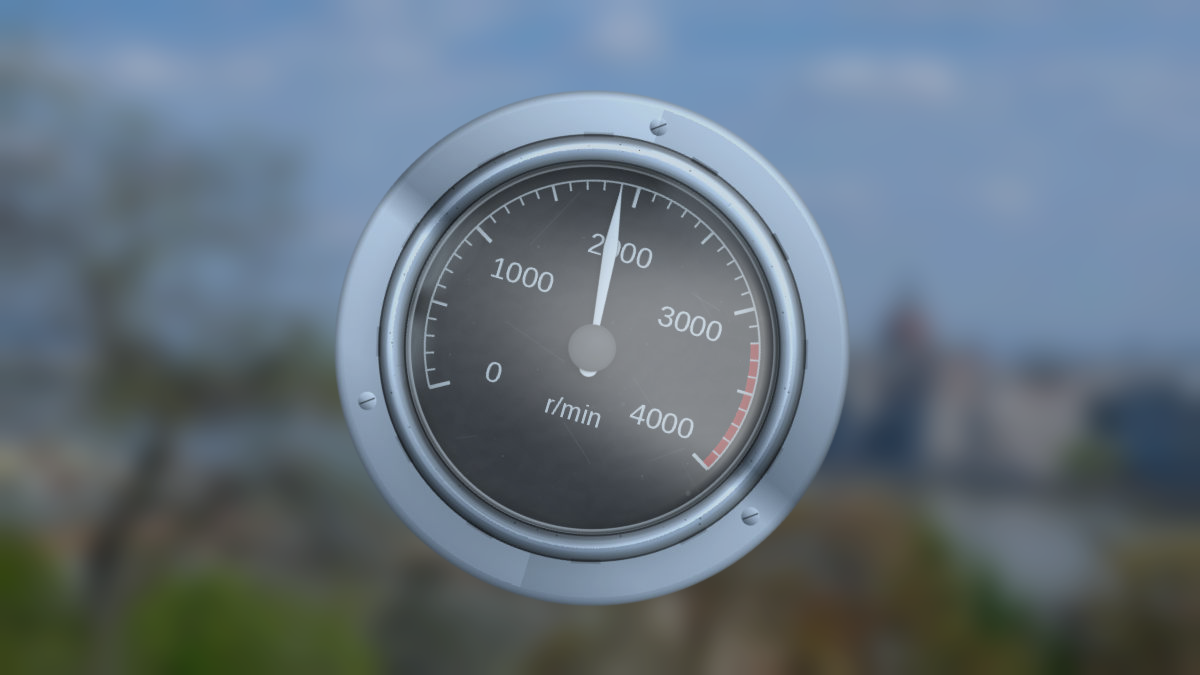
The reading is 1900rpm
